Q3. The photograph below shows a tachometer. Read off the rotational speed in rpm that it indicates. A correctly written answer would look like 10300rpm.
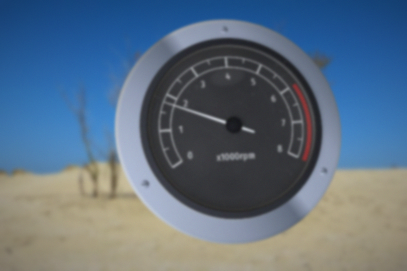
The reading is 1750rpm
